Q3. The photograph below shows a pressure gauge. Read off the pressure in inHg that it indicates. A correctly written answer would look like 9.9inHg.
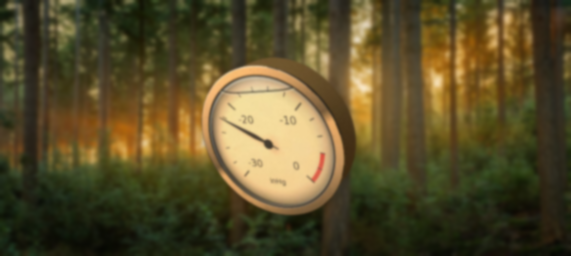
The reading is -22inHg
